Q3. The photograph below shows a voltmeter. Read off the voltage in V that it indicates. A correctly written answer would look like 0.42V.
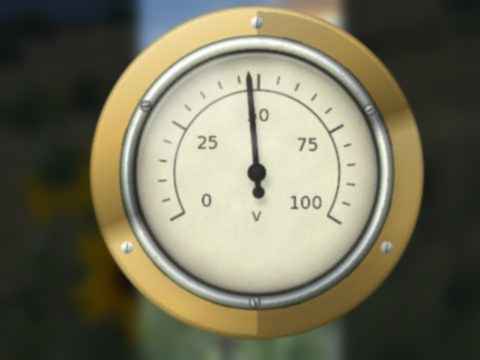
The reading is 47.5V
